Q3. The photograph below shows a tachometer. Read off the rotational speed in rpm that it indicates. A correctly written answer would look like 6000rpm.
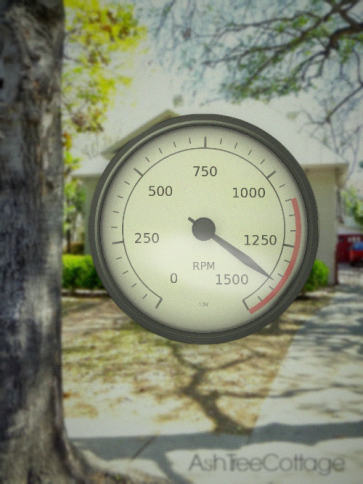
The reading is 1375rpm
